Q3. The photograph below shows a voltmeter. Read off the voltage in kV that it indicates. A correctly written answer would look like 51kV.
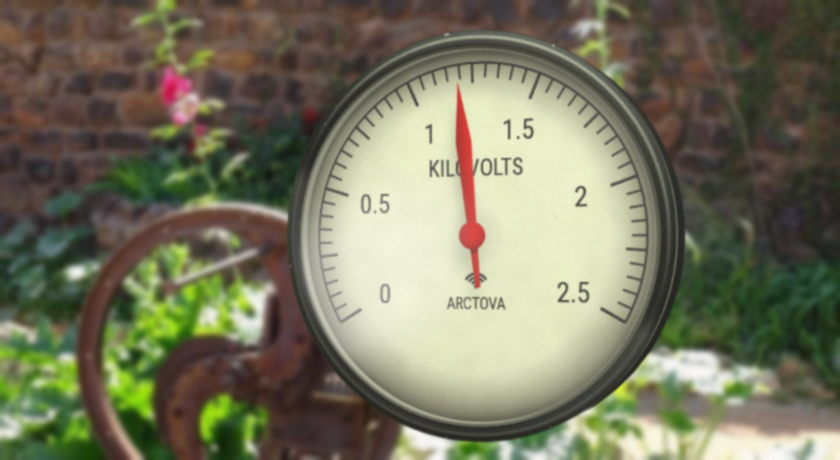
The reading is 1.2kV
